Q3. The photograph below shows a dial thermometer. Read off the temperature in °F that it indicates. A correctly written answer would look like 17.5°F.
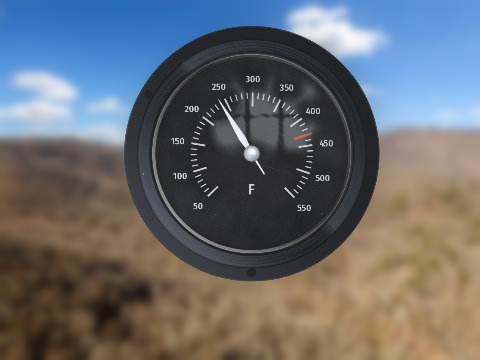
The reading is 240°F
